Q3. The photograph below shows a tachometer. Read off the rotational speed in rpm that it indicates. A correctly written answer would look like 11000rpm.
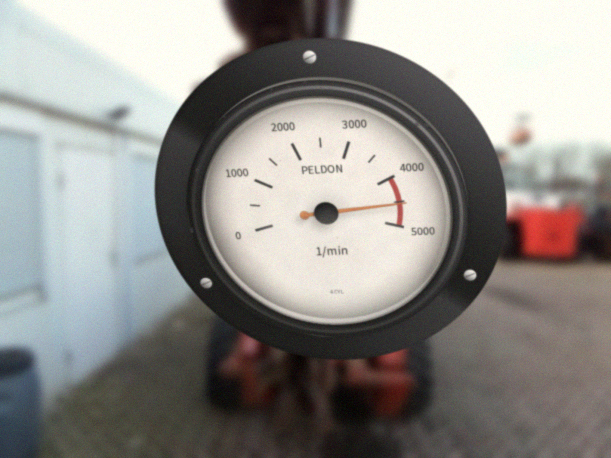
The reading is 4500rpm
